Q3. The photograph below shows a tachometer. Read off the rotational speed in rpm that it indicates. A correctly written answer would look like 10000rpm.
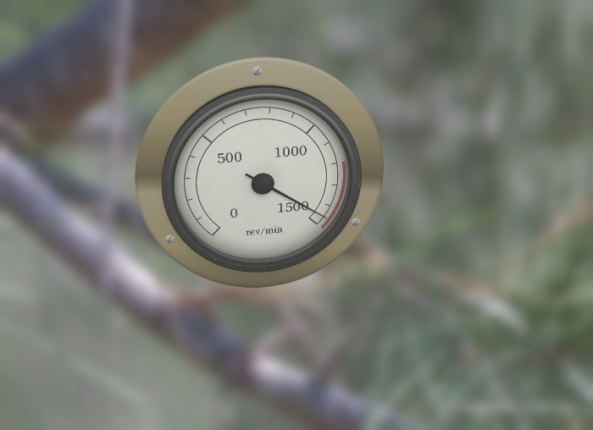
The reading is 1450rpm
